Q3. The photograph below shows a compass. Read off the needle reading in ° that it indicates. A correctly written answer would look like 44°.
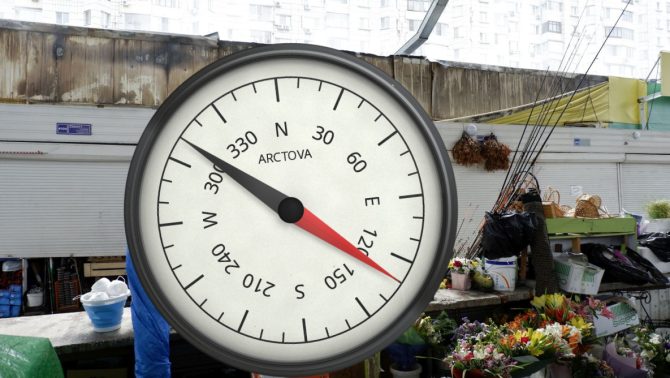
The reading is 130°
